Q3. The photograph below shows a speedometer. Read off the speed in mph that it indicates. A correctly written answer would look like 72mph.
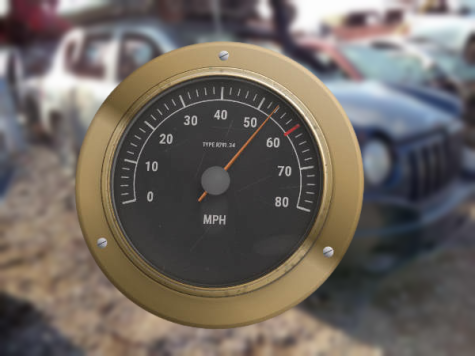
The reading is 54mph
